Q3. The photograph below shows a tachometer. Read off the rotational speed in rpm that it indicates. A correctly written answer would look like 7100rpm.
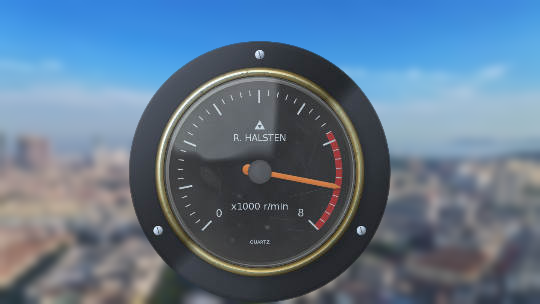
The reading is 7000rpm
